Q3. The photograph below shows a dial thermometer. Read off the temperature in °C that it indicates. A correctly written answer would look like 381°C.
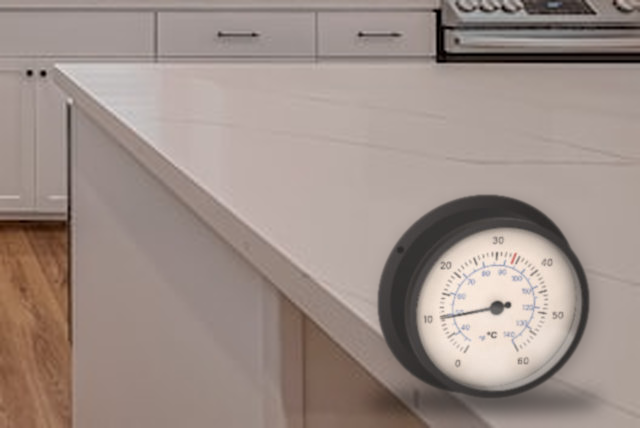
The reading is 10°C
